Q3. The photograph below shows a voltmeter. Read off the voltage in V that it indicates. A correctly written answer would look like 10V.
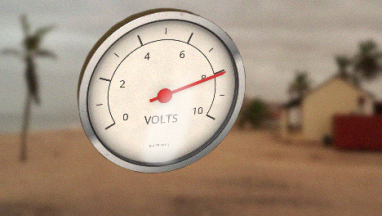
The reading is 8V
